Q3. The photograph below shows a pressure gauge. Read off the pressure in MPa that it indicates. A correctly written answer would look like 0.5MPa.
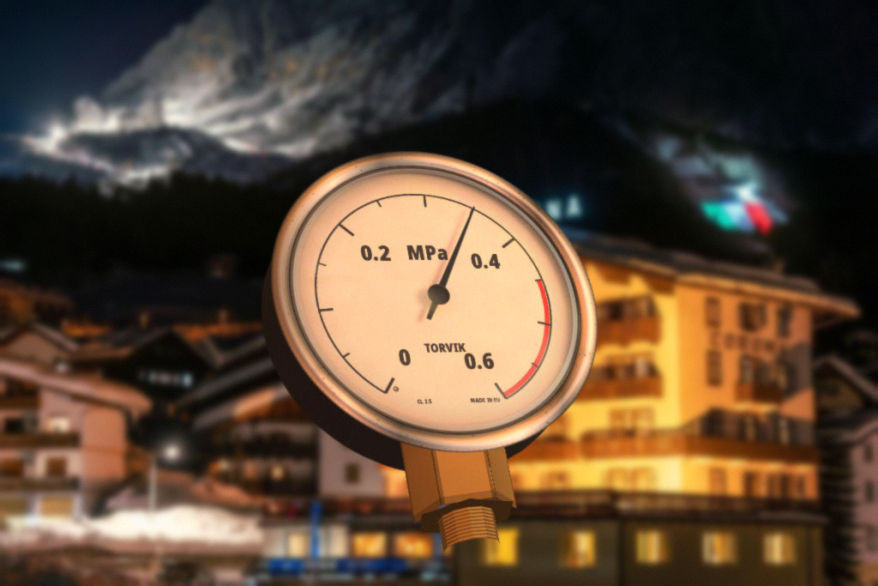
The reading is 0.35MPa
